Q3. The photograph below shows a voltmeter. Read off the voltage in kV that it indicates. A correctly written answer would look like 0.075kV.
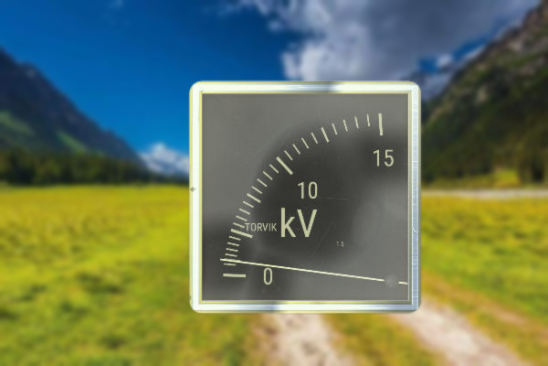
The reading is 2.5kV
